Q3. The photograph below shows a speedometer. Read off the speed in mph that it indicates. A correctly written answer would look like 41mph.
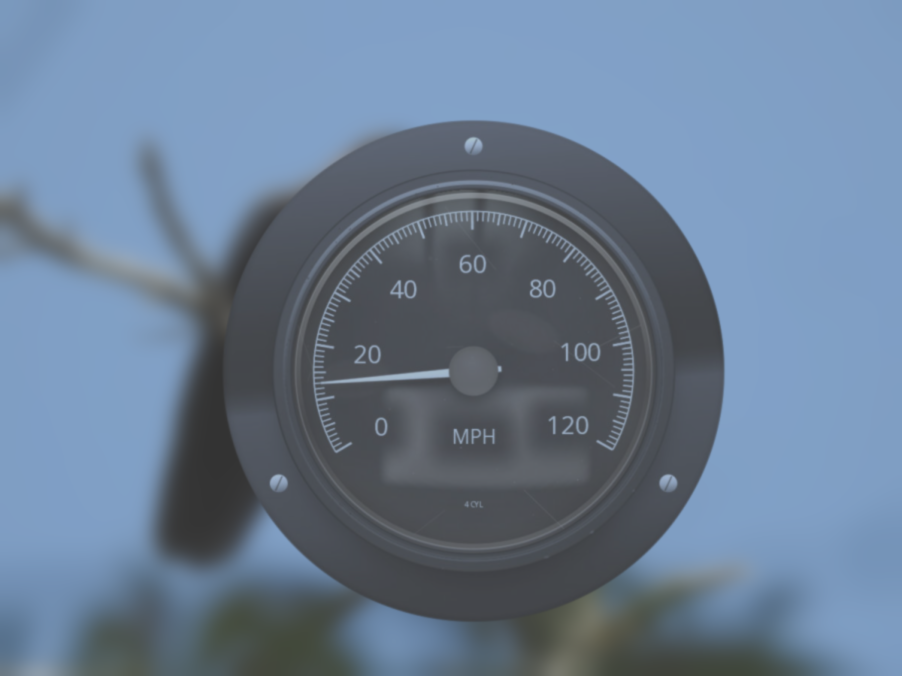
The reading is 13mph
